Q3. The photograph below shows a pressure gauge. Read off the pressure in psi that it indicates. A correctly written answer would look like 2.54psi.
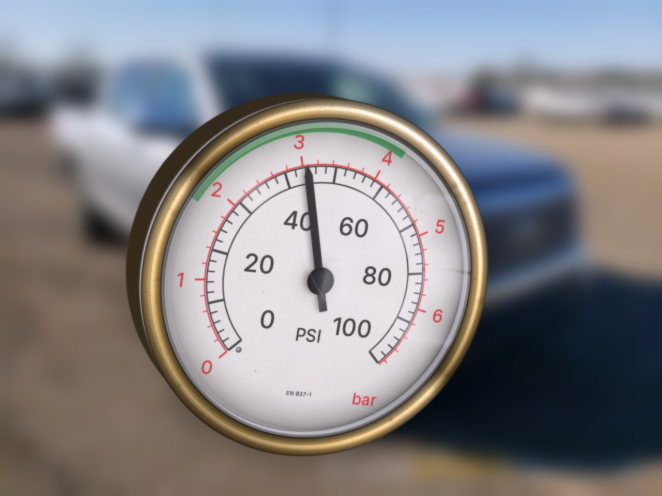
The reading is 44psi
